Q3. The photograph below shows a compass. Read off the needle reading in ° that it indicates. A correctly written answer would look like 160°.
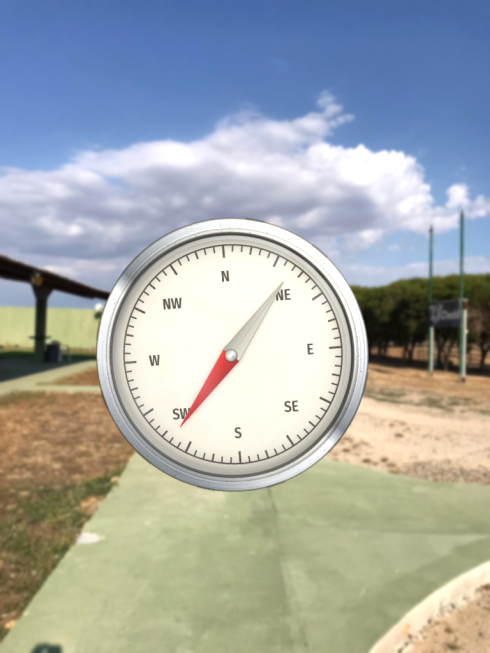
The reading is 220°
